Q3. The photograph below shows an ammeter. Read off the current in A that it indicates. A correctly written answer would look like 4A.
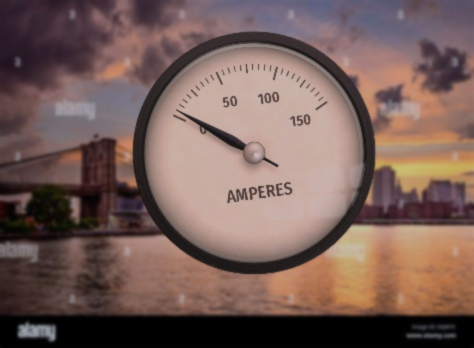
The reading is 5A
